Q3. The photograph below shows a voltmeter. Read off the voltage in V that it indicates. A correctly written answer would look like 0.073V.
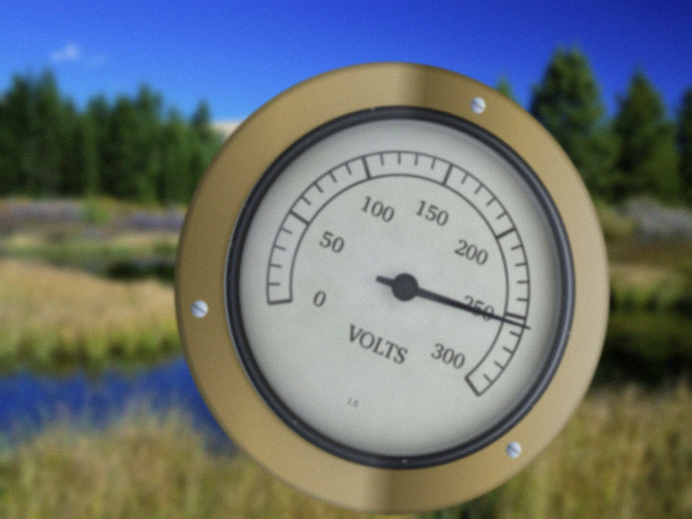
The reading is 255V
